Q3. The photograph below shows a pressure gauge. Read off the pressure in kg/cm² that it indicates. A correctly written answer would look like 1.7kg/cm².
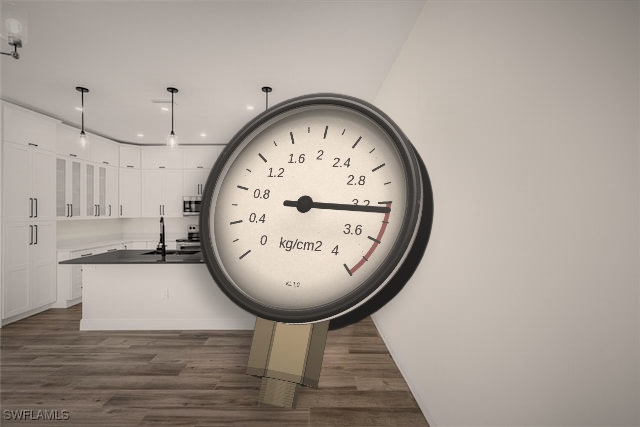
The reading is 3.3kg/cm²
